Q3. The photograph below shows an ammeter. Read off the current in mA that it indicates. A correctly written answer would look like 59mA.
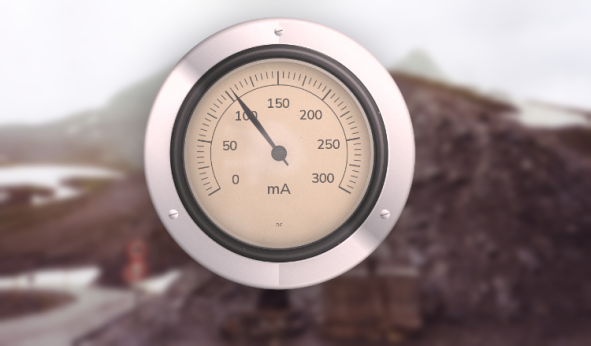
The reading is 105mA
